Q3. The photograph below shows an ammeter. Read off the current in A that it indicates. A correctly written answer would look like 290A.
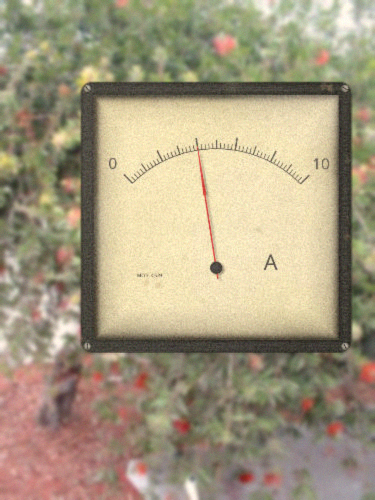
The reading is 4A
